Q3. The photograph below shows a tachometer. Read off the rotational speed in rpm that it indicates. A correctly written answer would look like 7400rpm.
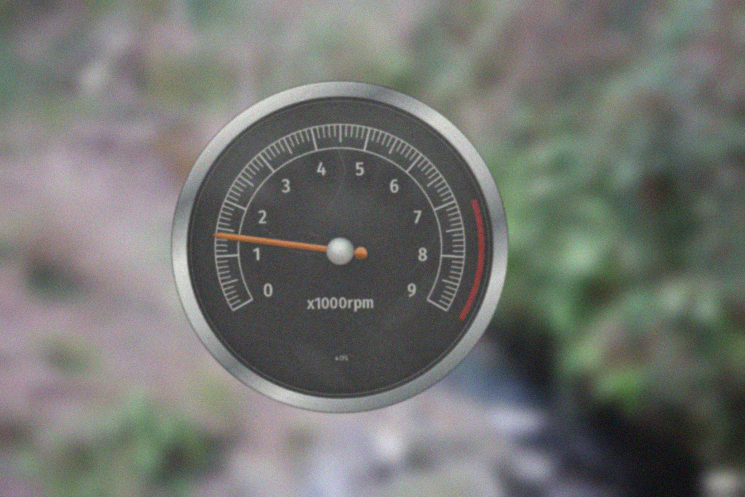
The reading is 1400rpm
